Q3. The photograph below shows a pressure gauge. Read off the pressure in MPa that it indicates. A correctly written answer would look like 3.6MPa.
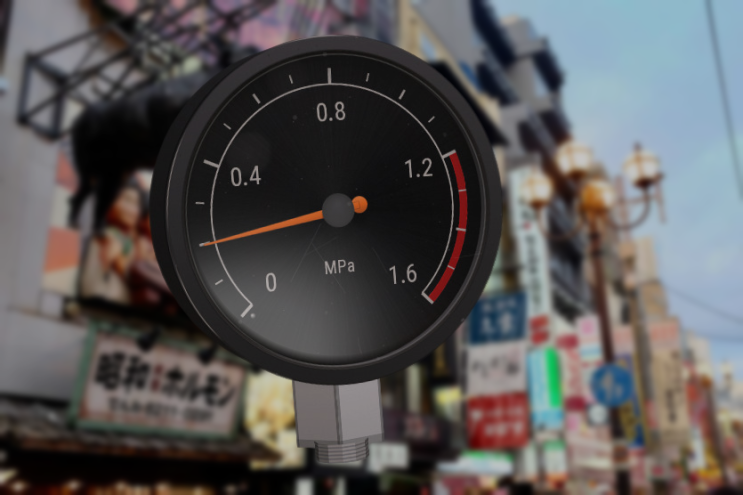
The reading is 0.2MPa
